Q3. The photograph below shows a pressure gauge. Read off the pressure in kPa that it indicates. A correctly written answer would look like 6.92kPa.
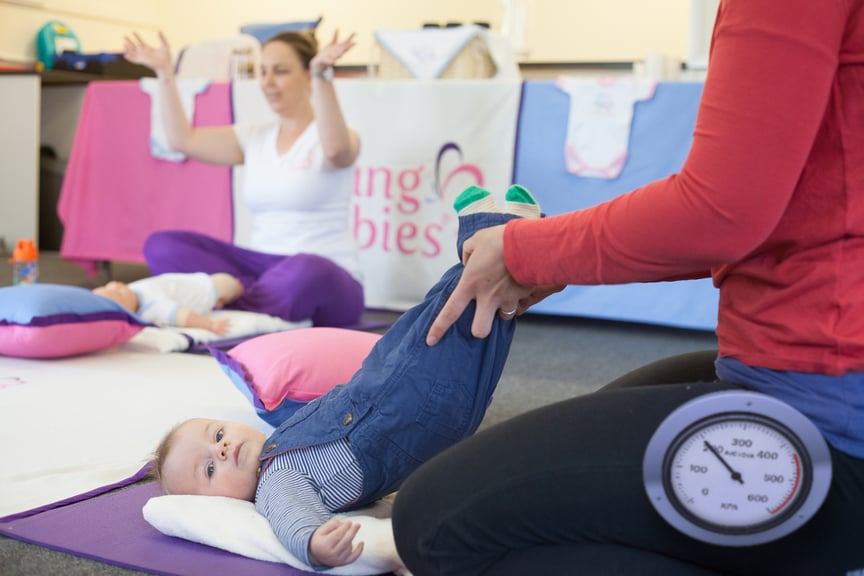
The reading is 200kPa
